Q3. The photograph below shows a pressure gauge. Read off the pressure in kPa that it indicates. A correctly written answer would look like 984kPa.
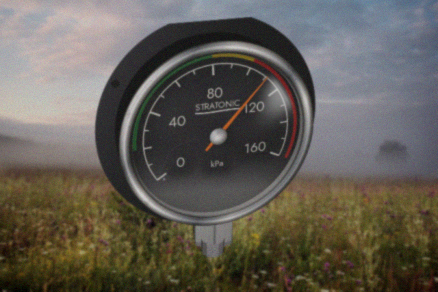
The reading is 110kPa
